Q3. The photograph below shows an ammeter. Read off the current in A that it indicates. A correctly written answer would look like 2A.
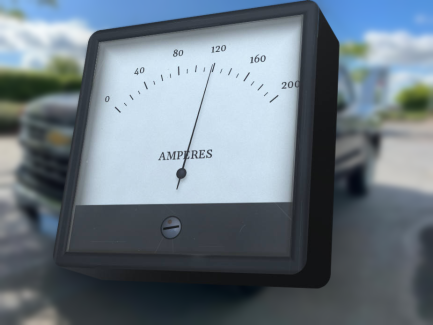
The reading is 120A
